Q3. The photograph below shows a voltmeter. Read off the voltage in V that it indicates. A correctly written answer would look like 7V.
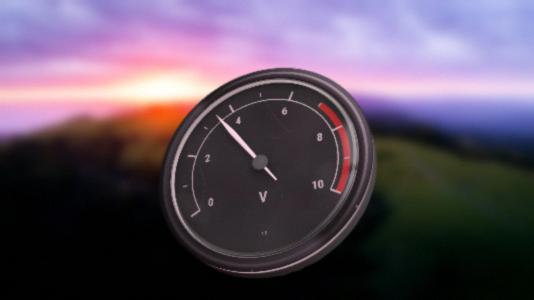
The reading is 3.5V
